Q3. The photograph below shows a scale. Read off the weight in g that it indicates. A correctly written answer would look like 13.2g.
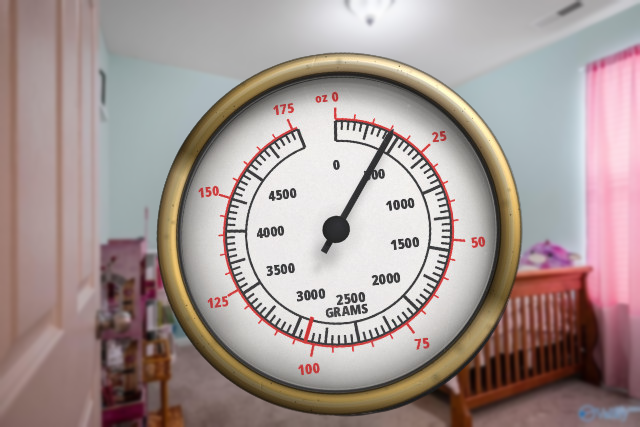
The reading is 450g
